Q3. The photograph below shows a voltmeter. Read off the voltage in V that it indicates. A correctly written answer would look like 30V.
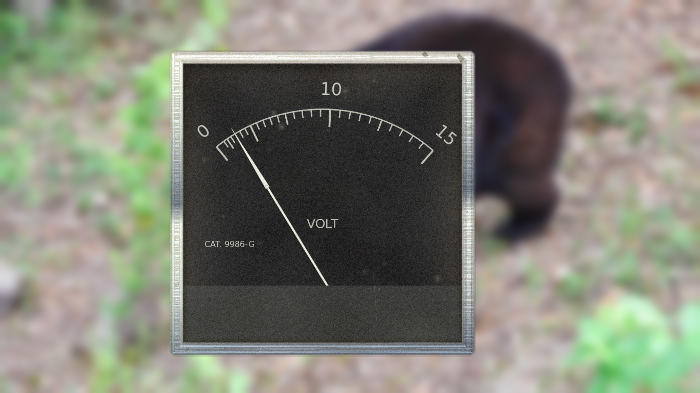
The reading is 3.5V
